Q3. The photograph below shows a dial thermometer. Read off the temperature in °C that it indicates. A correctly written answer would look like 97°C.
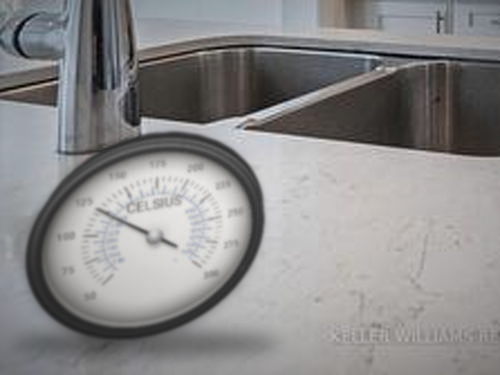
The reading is 125°C
